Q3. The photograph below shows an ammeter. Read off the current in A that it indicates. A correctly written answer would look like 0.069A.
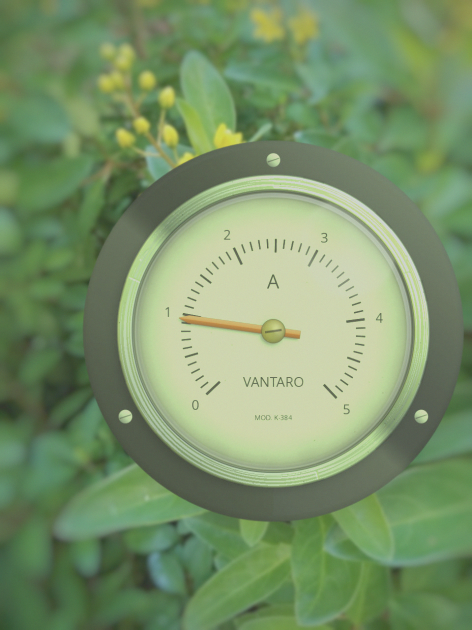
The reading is 0.95A
